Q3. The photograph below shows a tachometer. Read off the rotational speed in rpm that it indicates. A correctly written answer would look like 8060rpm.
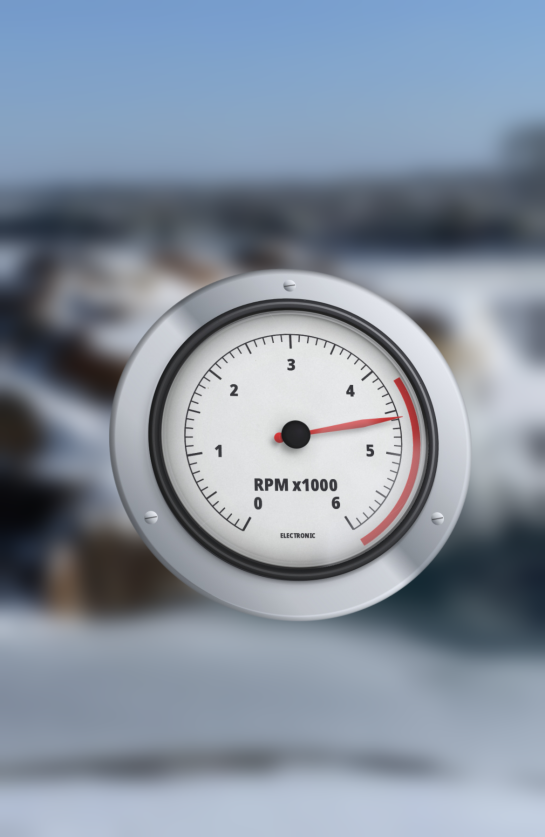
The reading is 4600rpm
